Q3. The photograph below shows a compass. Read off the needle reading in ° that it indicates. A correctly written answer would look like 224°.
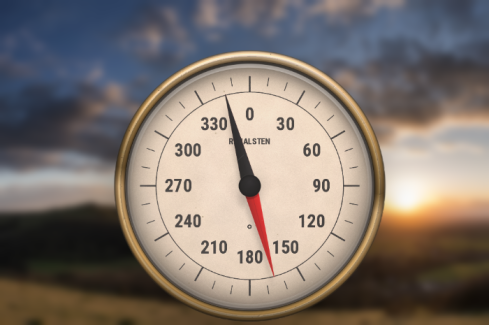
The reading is 165°
